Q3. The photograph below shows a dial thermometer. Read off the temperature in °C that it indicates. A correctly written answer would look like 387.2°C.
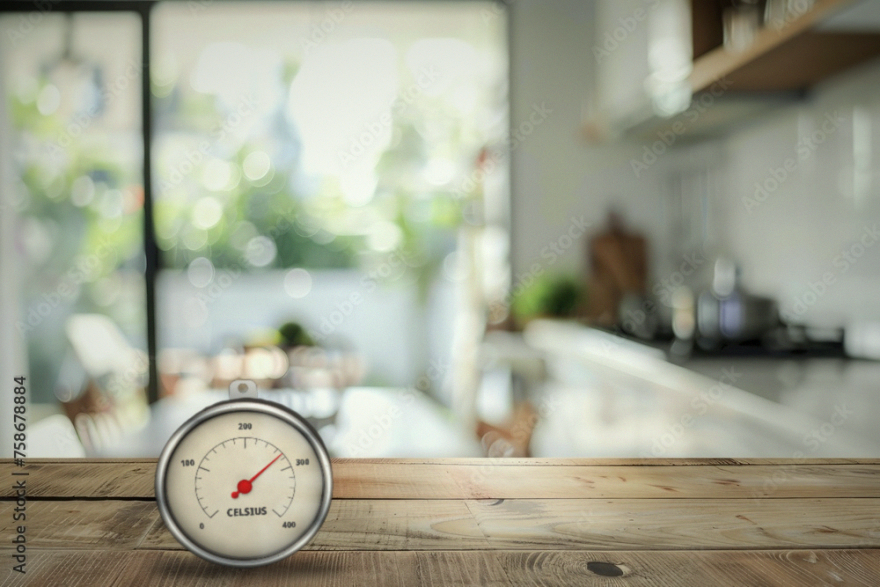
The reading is 270°C
